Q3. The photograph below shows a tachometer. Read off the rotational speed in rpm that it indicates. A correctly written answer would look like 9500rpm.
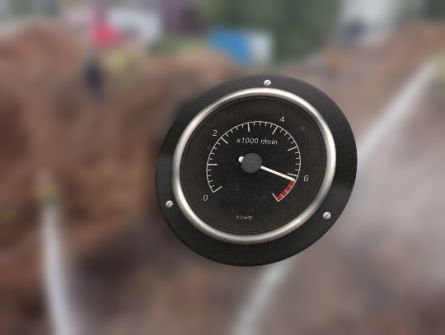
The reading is 6200rpm
